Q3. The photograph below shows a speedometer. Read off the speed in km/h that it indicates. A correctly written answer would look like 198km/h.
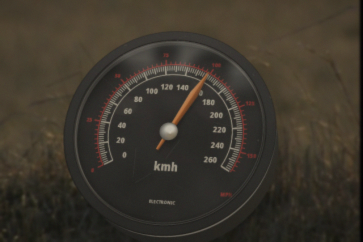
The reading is 160km/h
